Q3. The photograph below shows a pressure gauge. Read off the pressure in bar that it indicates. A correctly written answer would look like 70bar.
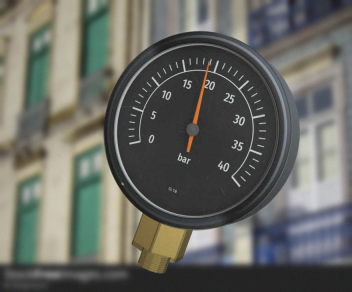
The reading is 19bar
